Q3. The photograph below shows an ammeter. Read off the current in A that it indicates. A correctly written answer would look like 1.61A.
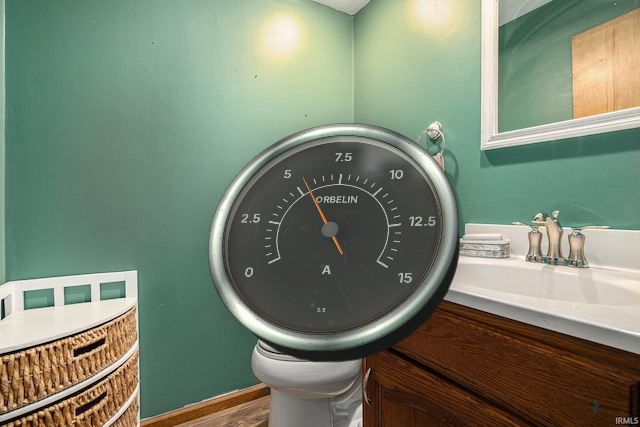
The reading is 5.5A
